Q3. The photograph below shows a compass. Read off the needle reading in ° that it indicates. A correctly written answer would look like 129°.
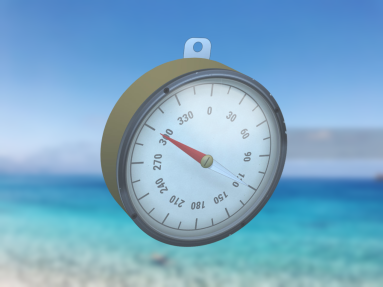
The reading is 300°
